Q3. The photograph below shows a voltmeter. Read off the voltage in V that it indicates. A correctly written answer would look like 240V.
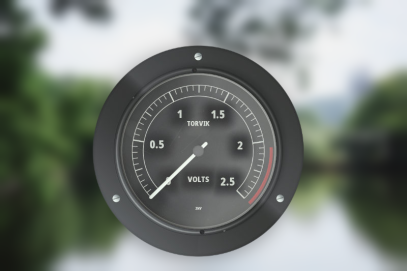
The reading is 0V
